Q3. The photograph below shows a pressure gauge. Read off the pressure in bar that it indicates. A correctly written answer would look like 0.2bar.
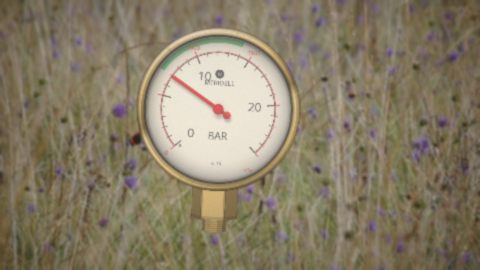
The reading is 7bar
